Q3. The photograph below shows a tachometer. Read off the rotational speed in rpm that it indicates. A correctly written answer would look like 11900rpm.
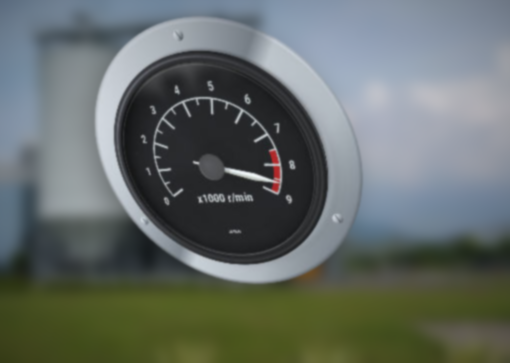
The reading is 8500rpm
